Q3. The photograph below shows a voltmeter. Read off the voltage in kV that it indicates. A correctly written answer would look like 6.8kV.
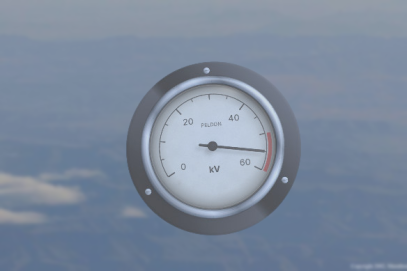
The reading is 55kV
